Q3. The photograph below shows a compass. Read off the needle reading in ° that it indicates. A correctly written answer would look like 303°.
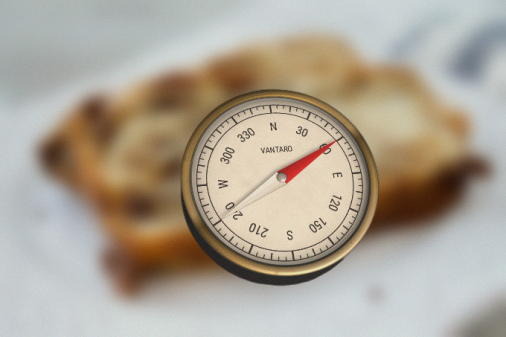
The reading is 60°
